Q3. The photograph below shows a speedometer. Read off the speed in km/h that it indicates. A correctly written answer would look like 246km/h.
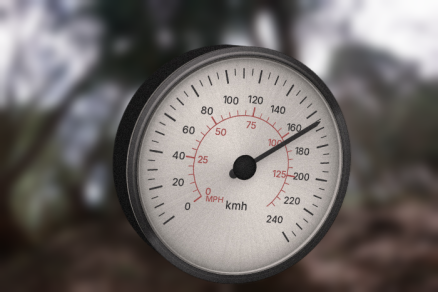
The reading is 165km/h
